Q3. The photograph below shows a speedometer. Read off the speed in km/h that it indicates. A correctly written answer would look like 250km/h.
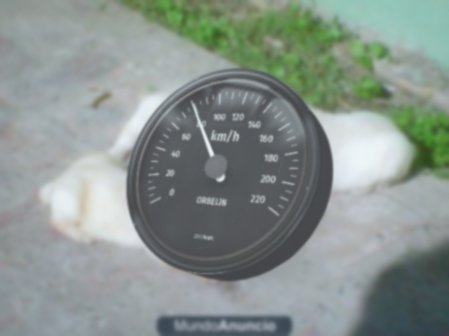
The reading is 80km/h
